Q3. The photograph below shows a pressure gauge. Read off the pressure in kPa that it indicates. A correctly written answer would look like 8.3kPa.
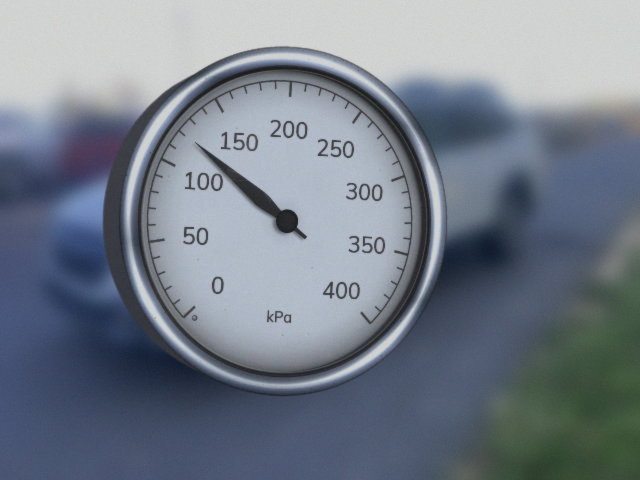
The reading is 120kPa
